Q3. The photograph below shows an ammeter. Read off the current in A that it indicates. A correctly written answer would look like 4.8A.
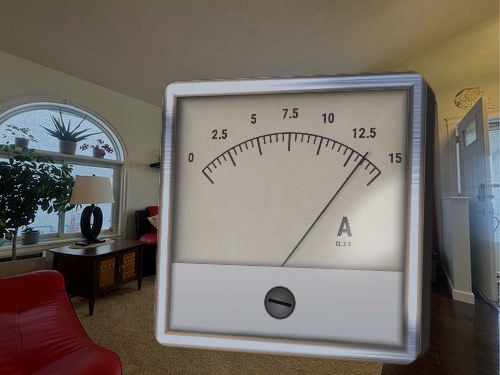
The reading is 13.5A
